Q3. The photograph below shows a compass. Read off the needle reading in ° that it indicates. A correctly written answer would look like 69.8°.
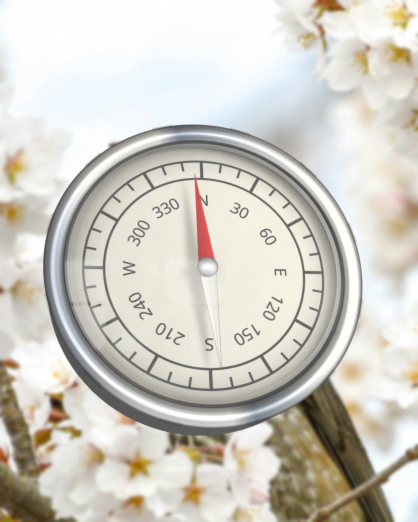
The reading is 355°
